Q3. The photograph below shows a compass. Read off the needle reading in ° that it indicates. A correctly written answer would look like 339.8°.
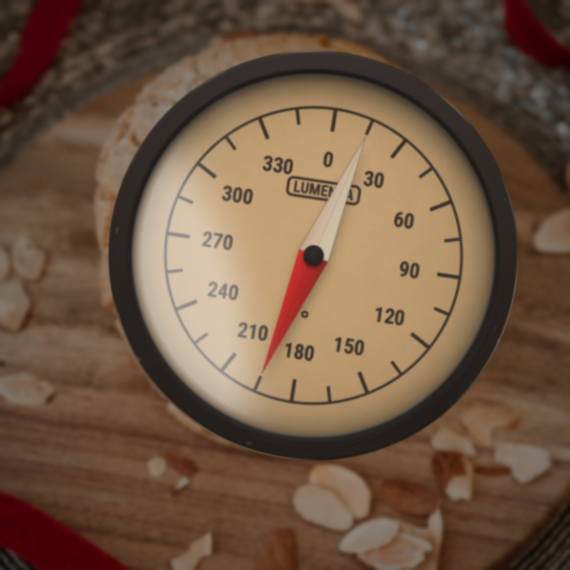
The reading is 195°
